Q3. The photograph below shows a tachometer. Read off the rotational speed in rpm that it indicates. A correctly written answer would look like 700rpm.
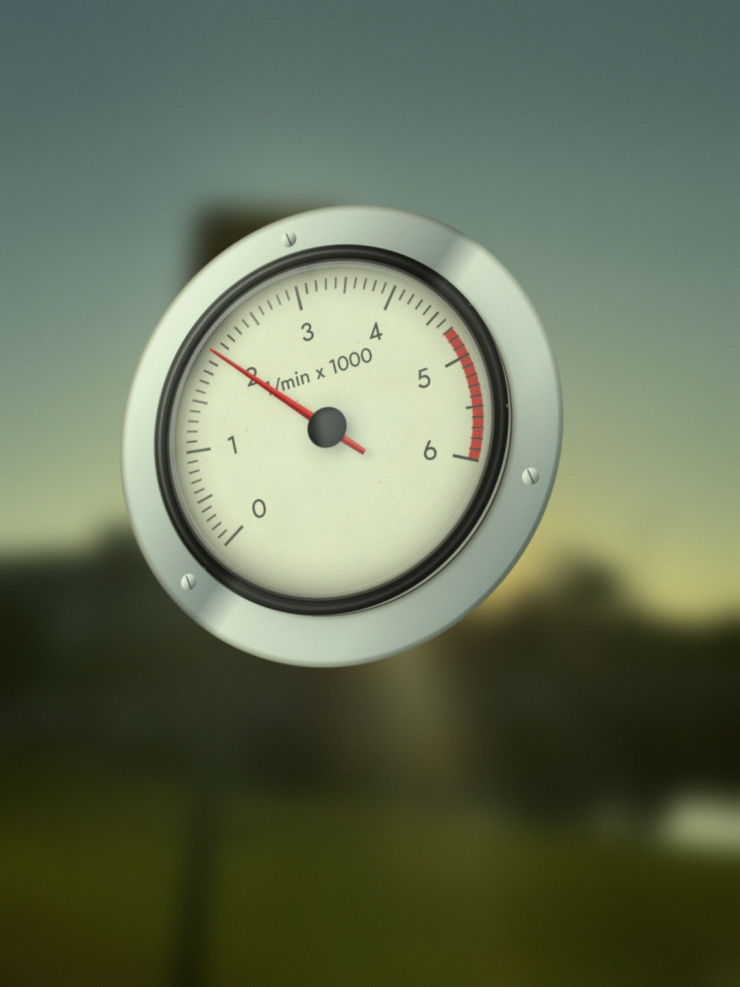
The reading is 2000rpm
